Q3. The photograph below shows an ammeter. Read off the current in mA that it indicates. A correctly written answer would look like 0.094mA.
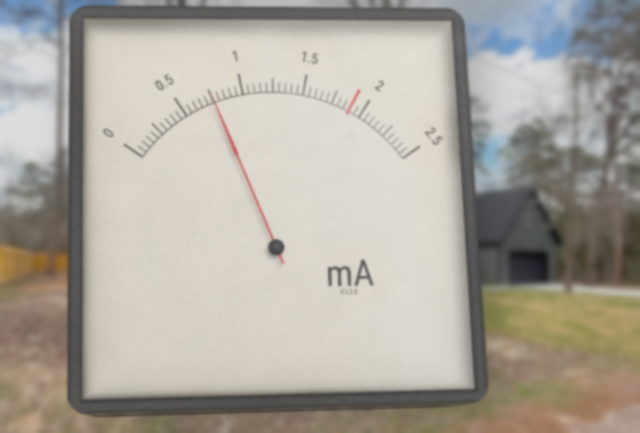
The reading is 0.75mA
